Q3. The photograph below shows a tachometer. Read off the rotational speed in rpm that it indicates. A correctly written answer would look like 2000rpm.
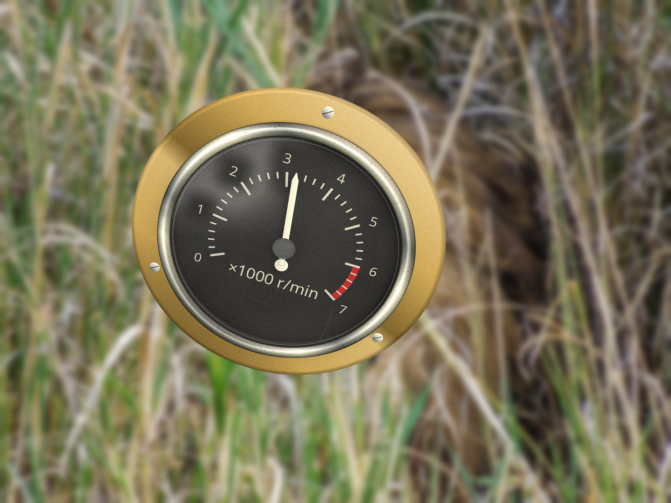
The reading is 3200rpm
